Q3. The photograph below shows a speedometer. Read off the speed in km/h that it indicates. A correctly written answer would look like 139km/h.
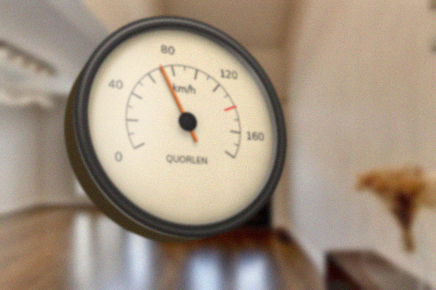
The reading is 70km/h
